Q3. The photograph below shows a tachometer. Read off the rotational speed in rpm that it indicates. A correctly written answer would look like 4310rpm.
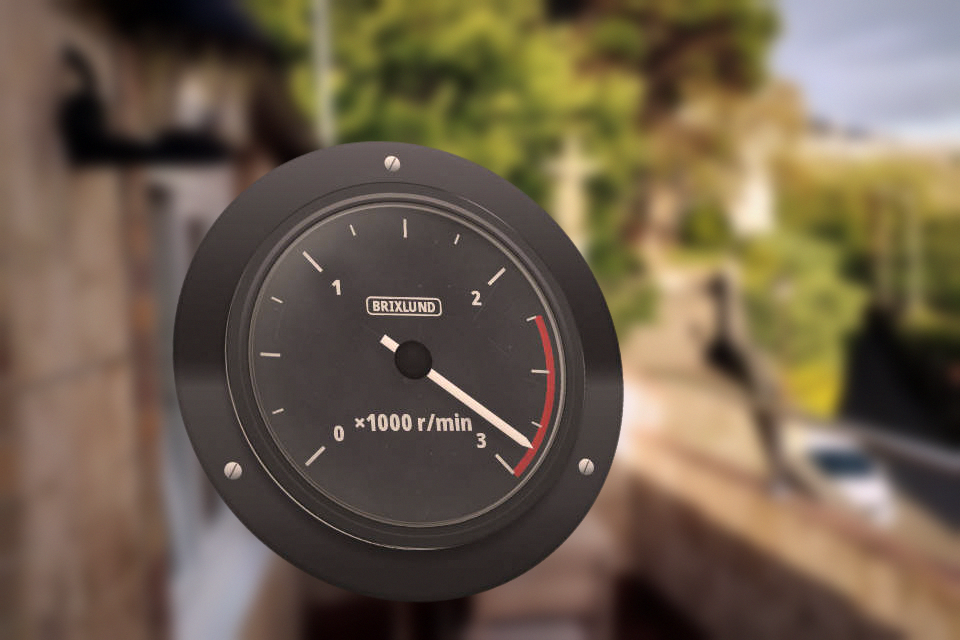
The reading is 2875rpm
